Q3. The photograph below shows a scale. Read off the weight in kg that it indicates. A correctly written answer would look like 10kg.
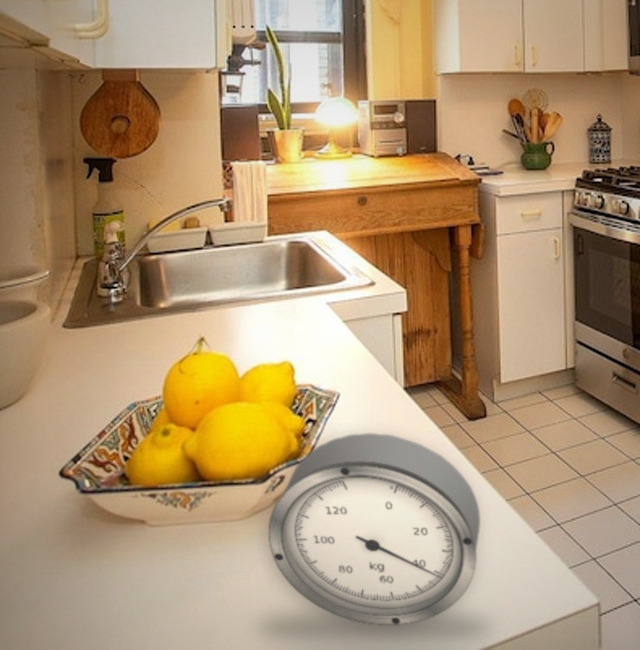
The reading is 40kg
